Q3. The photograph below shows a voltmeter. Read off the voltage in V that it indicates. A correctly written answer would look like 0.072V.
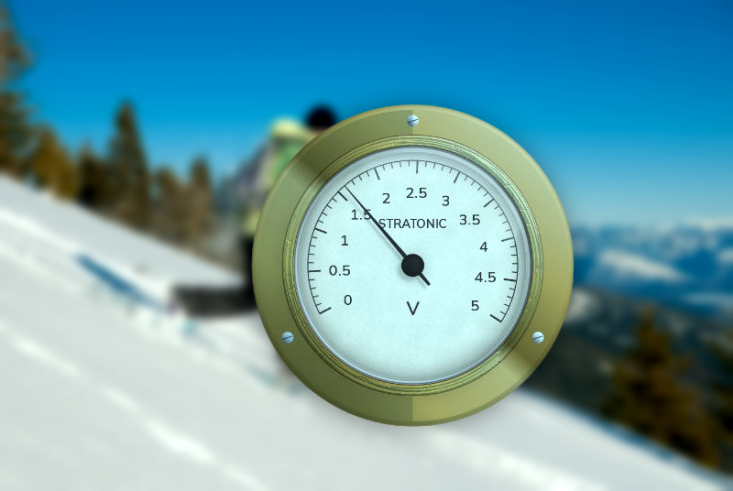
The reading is 1.6V
